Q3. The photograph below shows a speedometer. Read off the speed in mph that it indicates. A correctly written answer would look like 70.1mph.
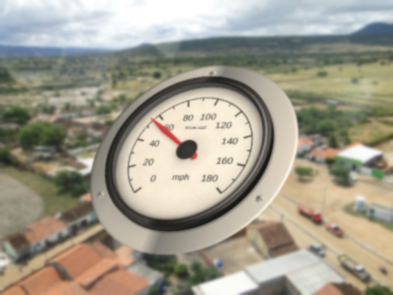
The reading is 55mph
